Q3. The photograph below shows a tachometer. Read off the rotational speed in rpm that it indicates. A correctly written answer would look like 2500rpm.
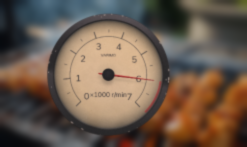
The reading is 6000rpm
